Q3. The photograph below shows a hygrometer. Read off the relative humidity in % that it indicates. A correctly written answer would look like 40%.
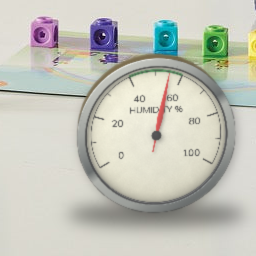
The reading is 55%
